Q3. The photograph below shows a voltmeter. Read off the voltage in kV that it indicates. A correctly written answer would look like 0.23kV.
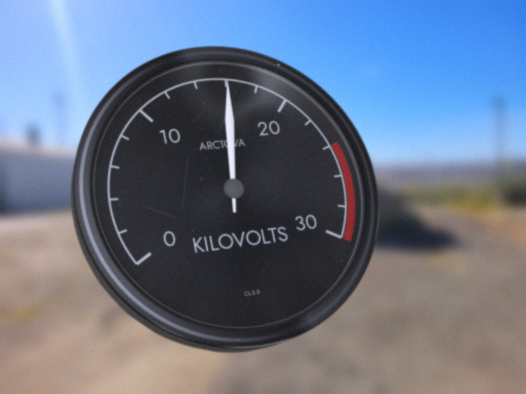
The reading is 16kV
